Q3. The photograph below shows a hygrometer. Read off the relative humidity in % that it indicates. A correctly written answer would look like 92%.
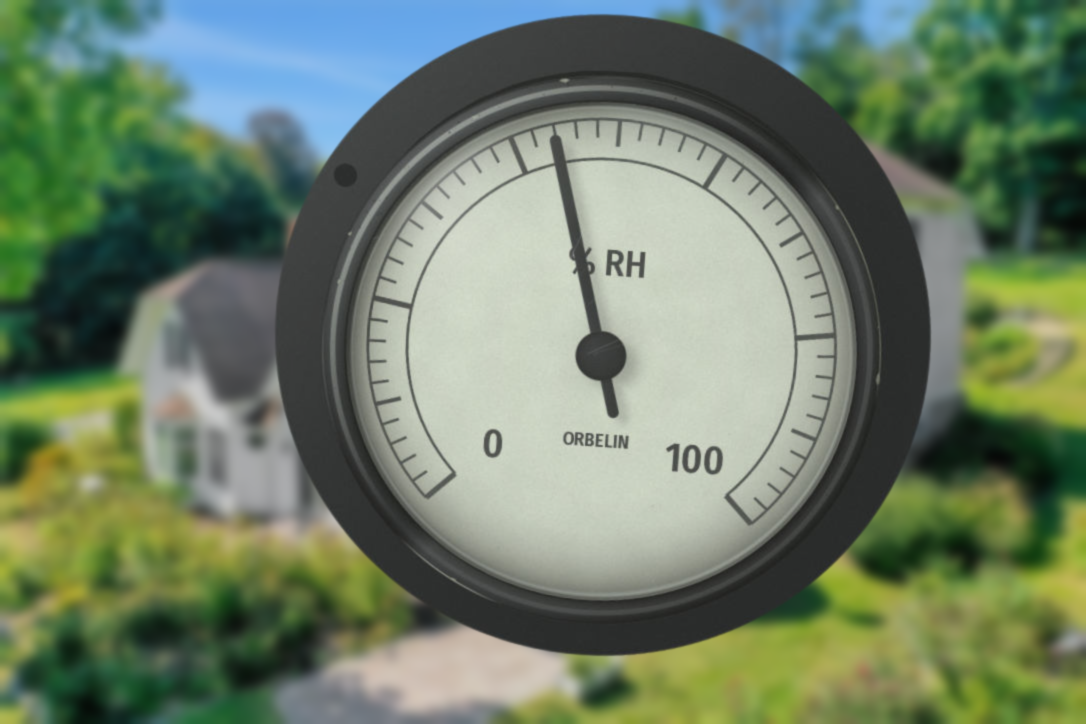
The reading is 44%
